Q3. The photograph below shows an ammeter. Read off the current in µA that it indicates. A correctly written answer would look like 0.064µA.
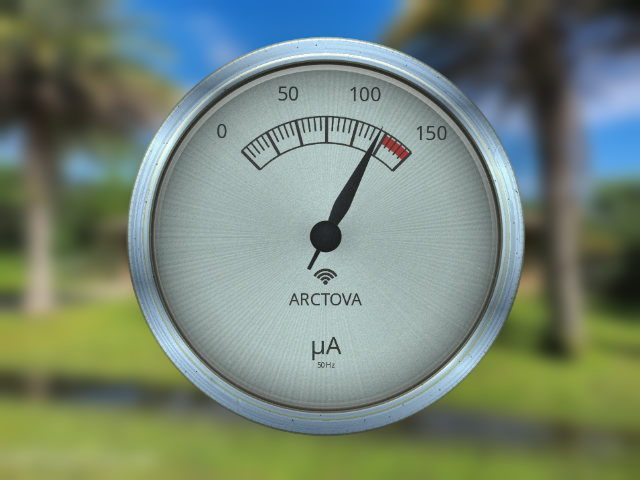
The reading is 120µA
